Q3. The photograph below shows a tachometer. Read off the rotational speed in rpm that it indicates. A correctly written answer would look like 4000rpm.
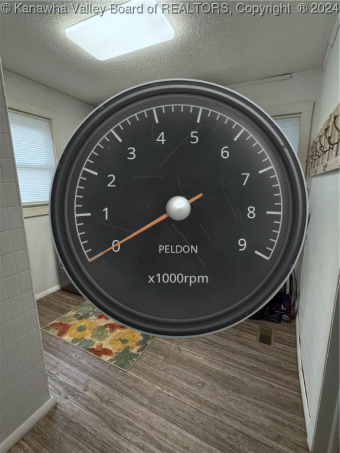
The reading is 0rpm
